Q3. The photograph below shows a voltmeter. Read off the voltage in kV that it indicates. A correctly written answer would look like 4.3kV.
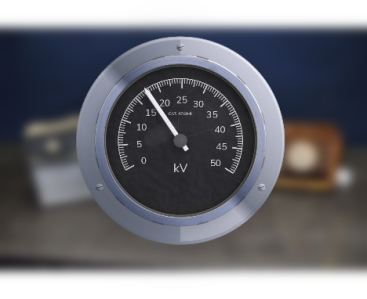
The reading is 17.5kV
